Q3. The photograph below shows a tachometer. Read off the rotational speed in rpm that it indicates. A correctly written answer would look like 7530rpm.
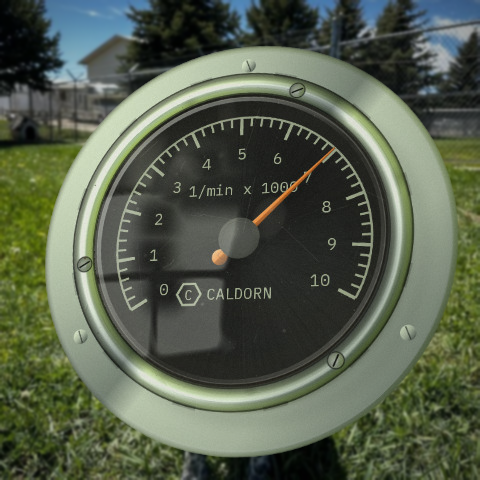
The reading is 7000rpm
